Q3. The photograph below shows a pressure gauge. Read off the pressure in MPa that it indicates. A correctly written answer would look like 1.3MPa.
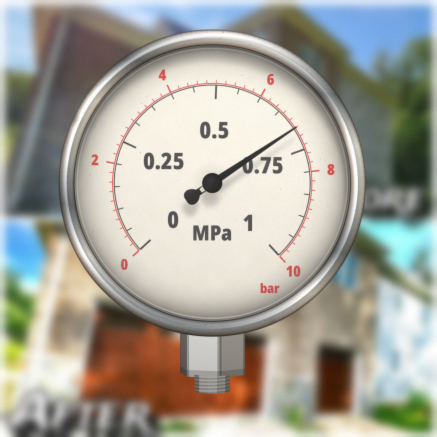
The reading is 0.7MPa
